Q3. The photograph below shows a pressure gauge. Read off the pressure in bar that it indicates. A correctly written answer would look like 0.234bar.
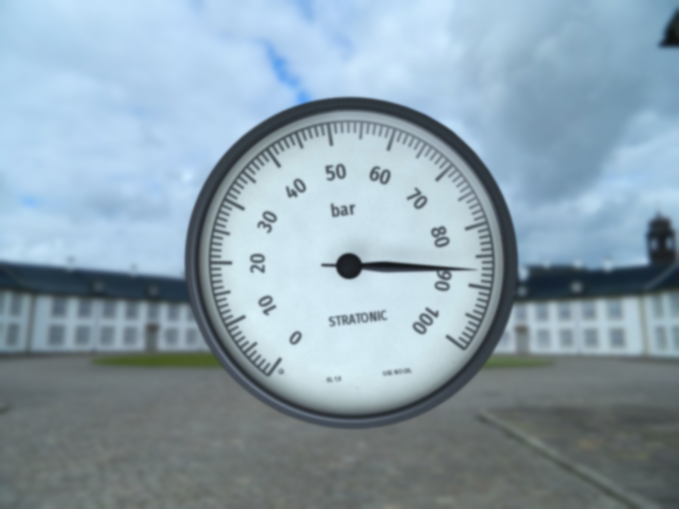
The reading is 87bar
